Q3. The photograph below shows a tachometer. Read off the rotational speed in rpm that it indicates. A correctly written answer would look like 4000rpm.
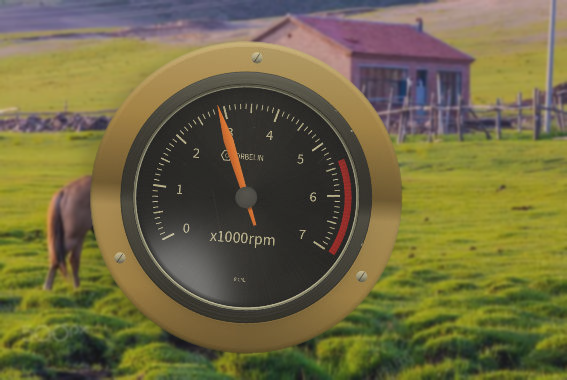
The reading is 2900rpm
